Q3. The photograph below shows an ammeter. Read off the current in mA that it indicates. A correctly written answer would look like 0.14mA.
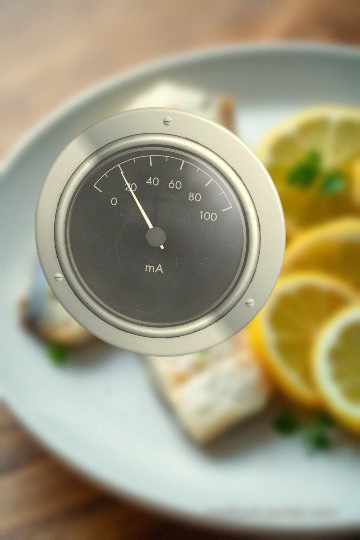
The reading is 20mA
